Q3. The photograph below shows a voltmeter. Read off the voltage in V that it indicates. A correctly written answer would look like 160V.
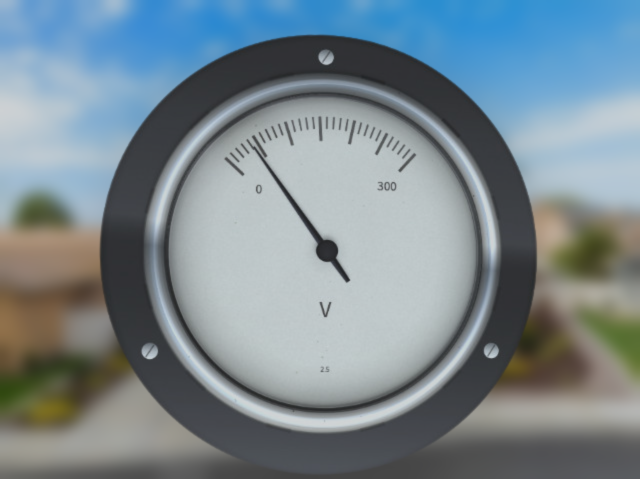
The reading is 40V
